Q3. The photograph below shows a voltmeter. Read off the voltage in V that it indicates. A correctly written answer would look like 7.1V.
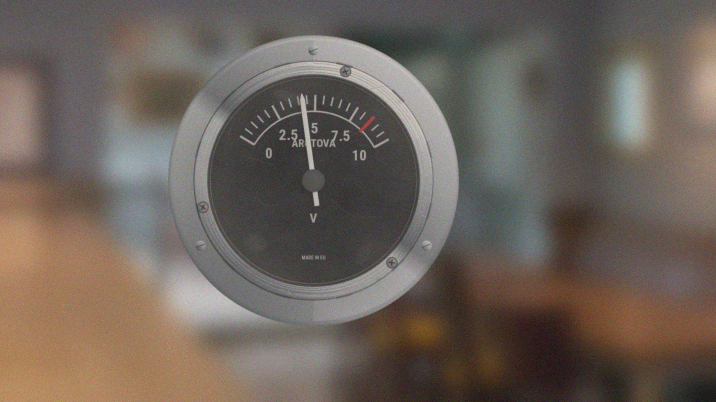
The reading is 4.25V
